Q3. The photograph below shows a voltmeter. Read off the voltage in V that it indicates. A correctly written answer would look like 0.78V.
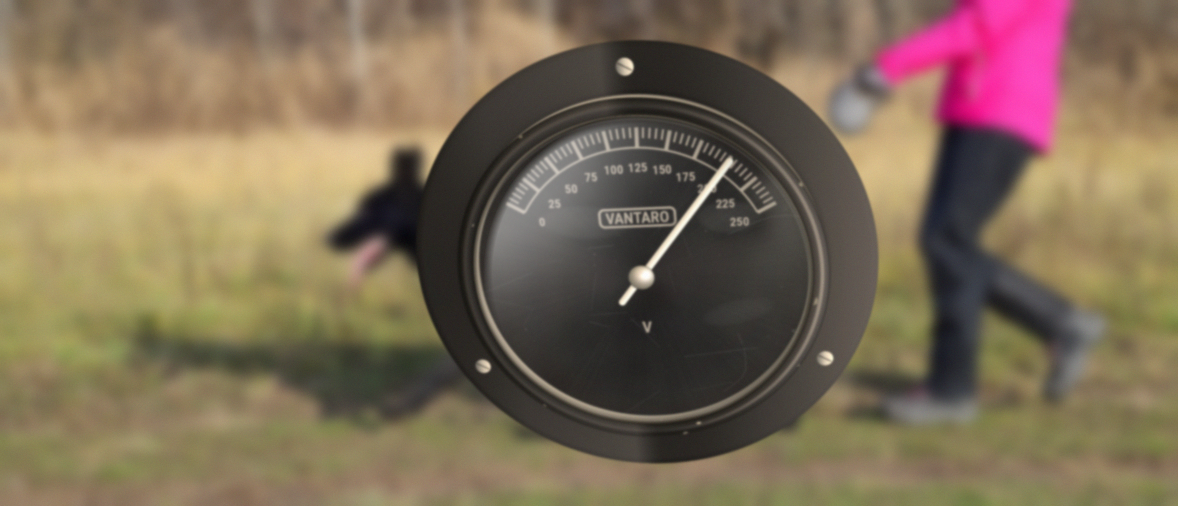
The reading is 200V
